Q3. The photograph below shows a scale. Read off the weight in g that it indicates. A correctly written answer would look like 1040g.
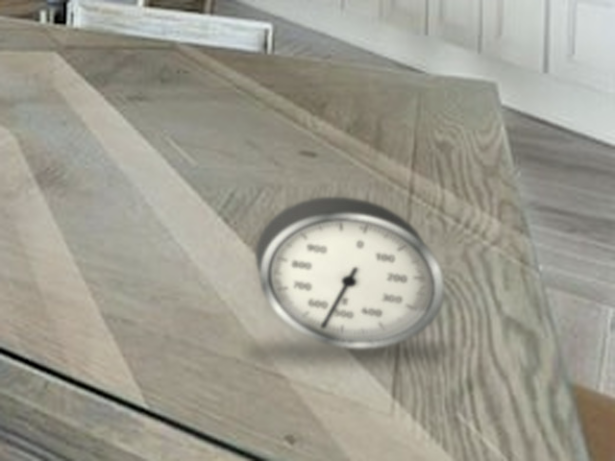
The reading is 550g
